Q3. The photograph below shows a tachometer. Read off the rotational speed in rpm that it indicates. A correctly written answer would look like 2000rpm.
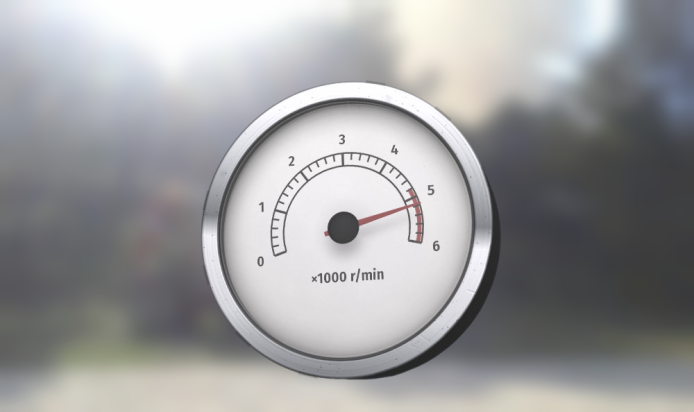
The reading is 5200rpm
